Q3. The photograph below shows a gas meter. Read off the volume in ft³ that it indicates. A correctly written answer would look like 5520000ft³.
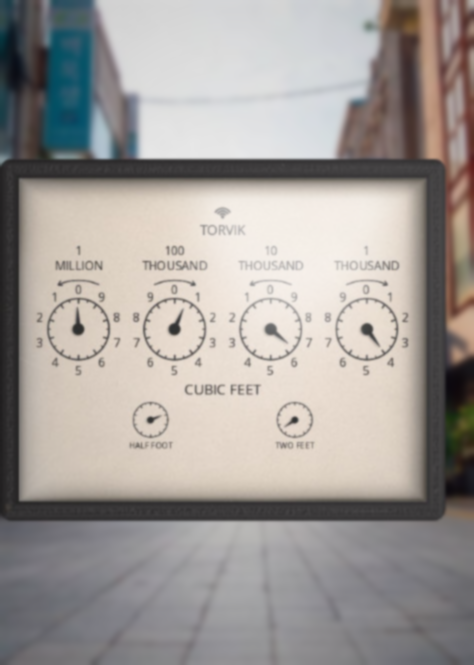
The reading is 6400ft³
